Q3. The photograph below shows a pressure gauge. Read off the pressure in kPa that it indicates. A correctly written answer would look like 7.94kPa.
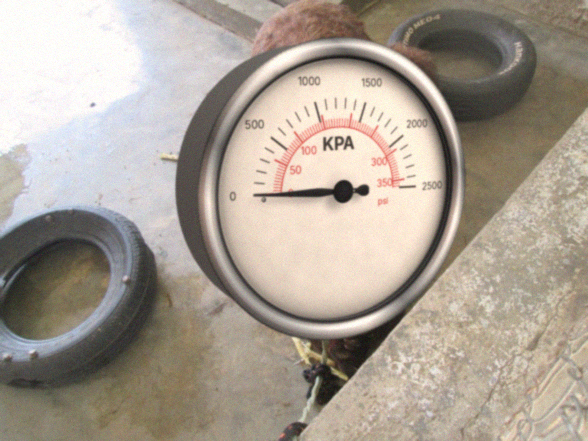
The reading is 0kPa
